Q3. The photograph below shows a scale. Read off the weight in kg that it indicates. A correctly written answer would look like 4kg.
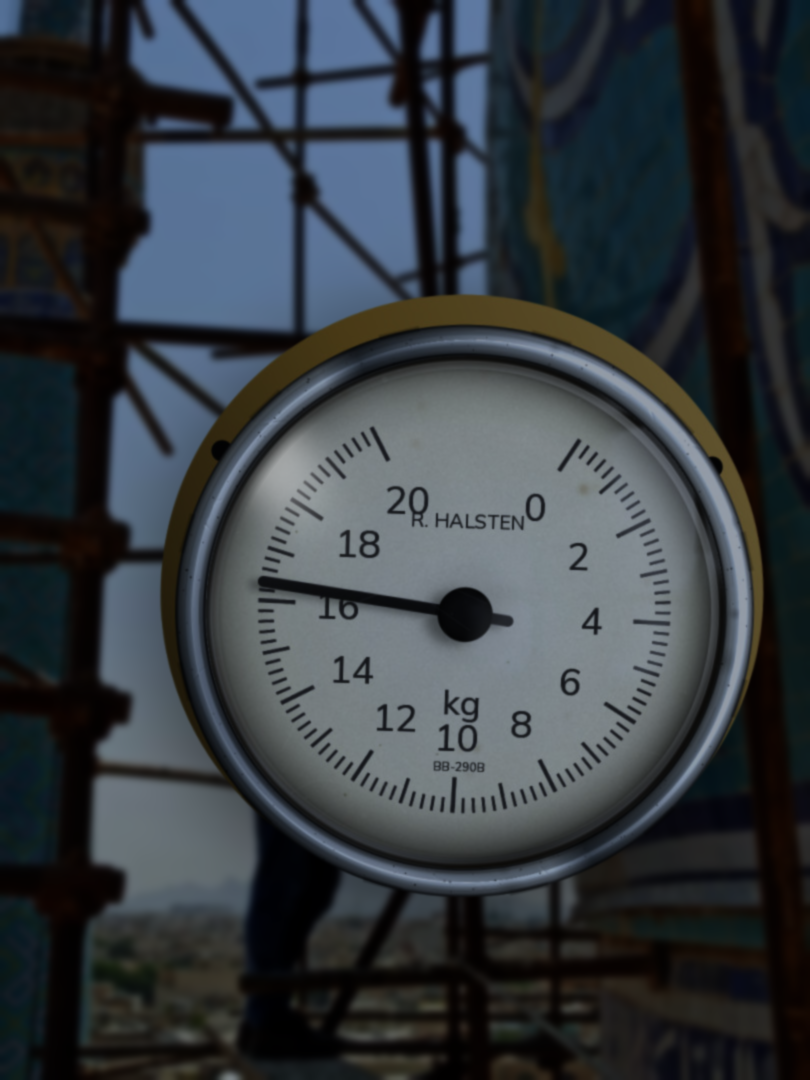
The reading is 16.4kg
